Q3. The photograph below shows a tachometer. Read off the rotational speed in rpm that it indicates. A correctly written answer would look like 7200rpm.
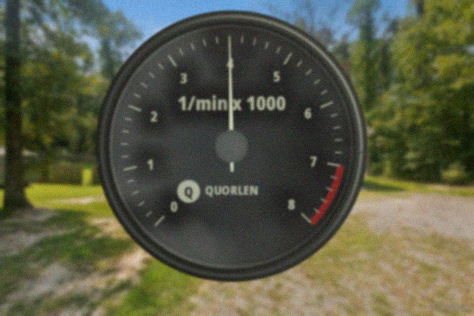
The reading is 4000rpm
